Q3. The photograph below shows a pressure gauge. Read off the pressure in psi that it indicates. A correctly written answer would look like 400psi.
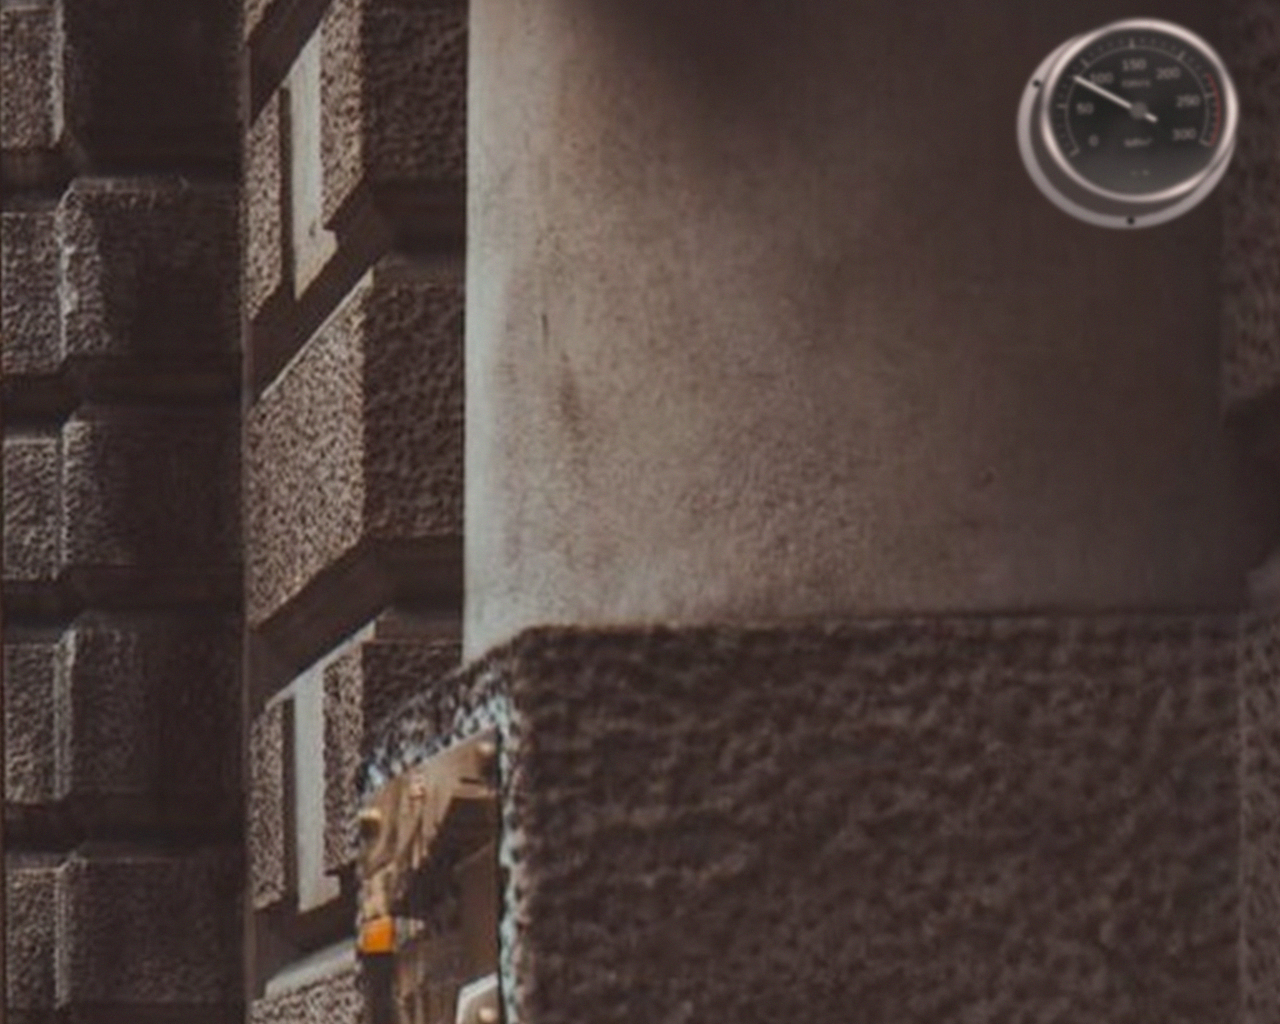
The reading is 80psi
